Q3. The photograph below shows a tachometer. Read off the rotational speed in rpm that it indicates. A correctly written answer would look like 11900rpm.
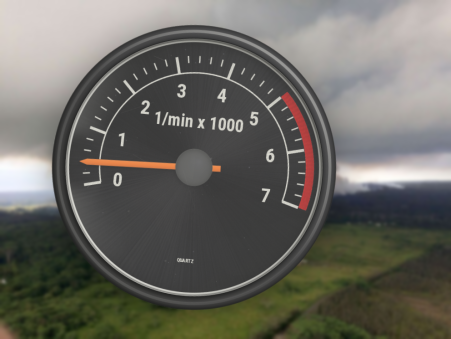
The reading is 400rpm
